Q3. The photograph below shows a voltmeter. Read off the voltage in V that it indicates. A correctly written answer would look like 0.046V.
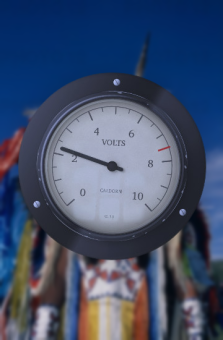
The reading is 2.25V
